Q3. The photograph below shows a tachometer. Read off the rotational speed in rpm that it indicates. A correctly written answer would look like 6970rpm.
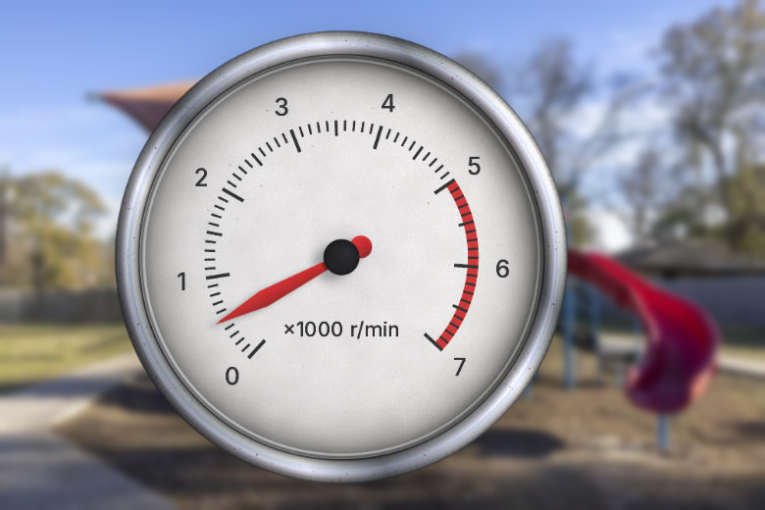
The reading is 500rpm
